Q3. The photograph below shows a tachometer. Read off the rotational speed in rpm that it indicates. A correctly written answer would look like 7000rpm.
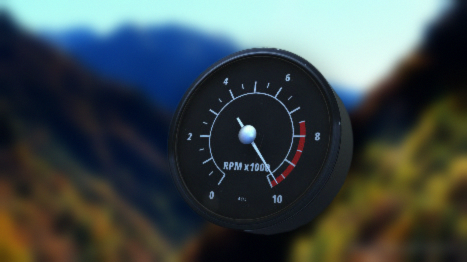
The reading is 9750rpm
